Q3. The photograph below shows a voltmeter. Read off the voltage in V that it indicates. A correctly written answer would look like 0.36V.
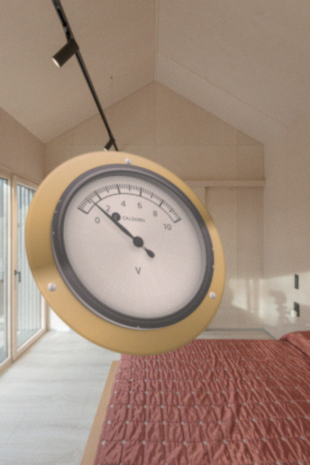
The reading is 1V
